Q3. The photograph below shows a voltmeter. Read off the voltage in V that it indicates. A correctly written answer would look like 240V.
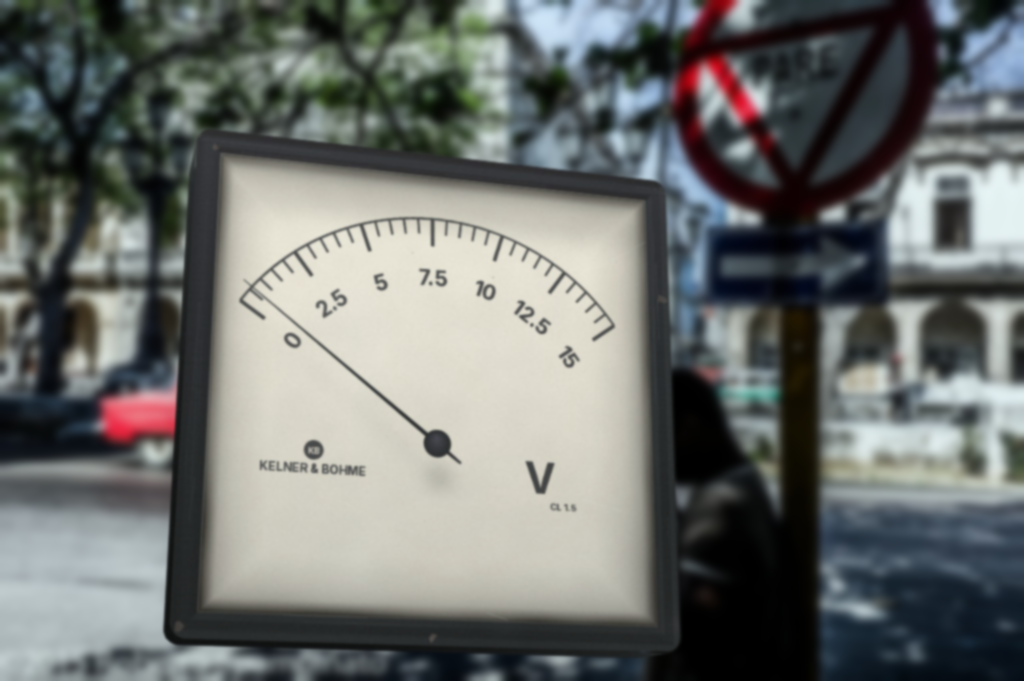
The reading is 0.5V
